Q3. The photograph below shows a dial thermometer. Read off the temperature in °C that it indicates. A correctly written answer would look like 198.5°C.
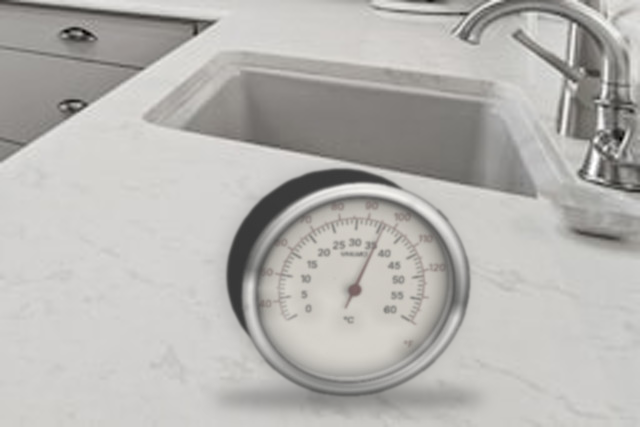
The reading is 35°C
